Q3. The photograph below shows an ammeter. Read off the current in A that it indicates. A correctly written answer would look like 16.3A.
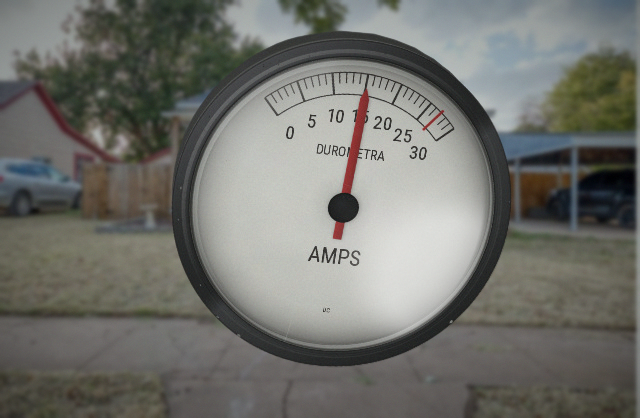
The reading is 15A
